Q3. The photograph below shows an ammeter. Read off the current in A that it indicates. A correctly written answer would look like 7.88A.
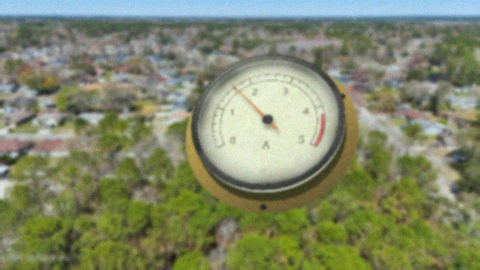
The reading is 1.6A
